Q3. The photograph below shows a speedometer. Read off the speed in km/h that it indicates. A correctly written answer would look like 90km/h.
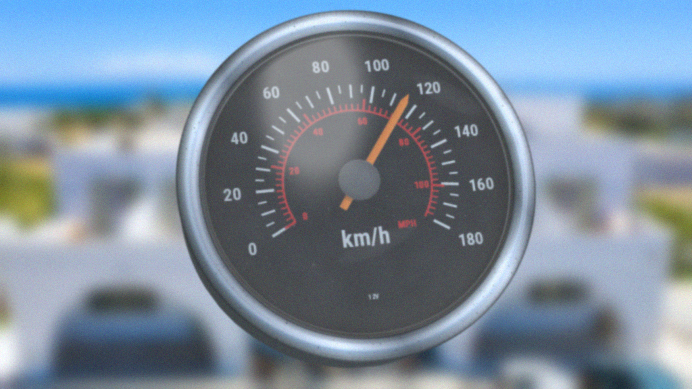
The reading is 115km/h
